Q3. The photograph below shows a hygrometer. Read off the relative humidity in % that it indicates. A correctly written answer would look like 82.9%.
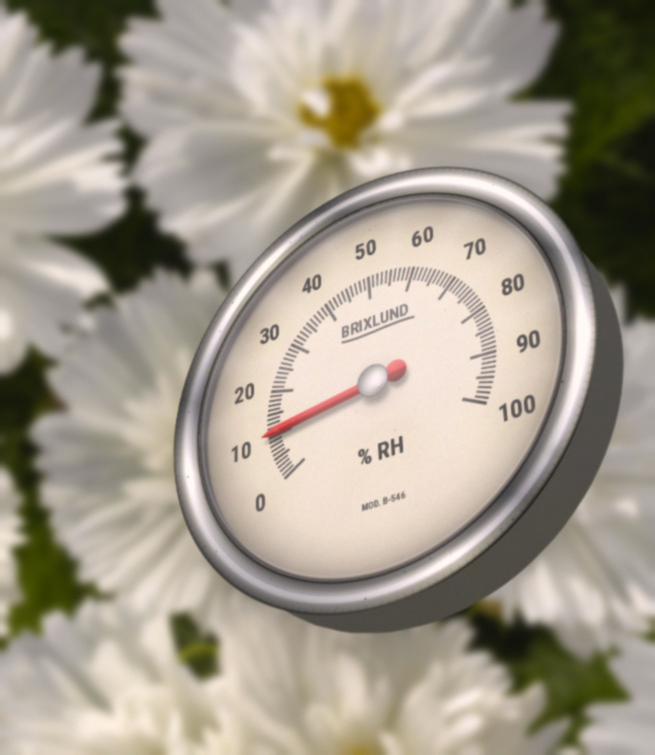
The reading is 10%
